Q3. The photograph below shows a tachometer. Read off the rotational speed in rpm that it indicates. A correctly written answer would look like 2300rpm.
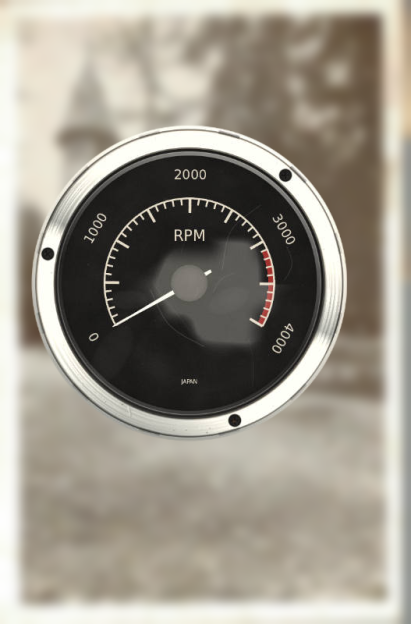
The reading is 0rpm
